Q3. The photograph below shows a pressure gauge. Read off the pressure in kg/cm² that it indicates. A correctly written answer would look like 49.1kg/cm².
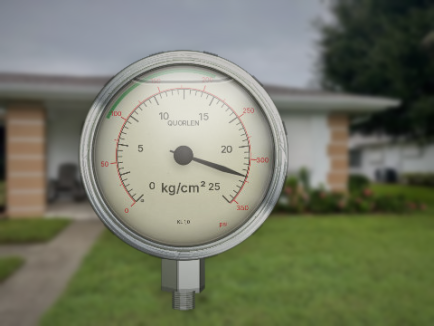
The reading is 22.5kg/cm²
